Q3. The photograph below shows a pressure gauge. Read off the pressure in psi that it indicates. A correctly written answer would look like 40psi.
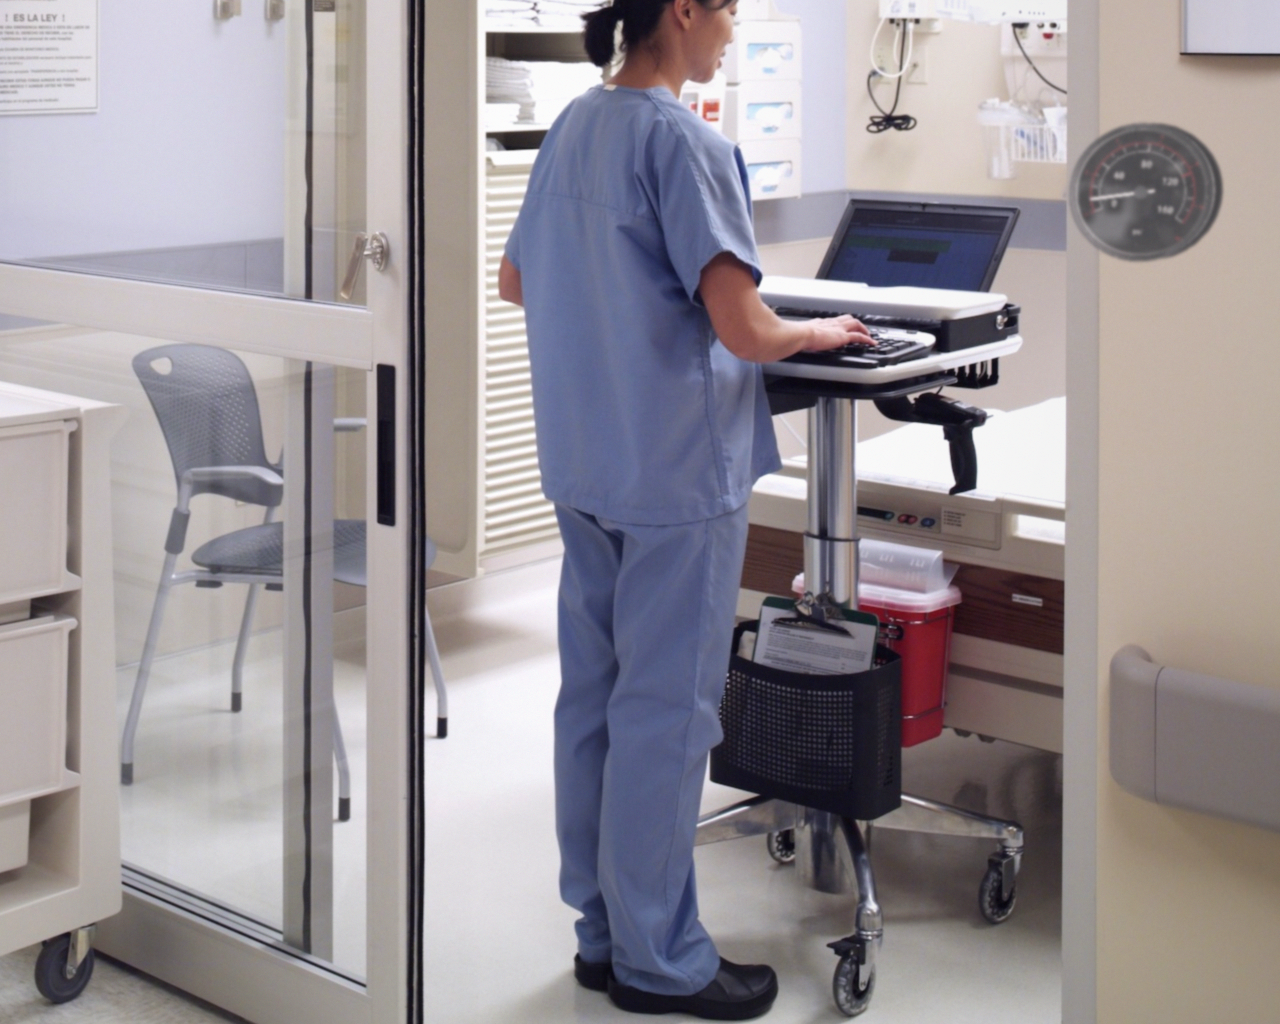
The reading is 10psi
